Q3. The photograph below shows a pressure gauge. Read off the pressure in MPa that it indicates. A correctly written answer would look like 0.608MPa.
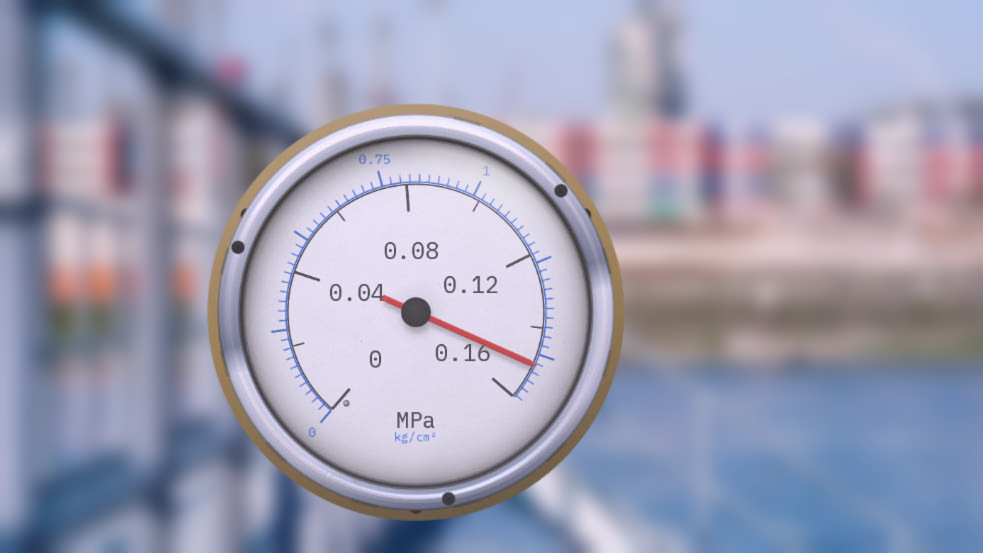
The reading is 0.15MPa
